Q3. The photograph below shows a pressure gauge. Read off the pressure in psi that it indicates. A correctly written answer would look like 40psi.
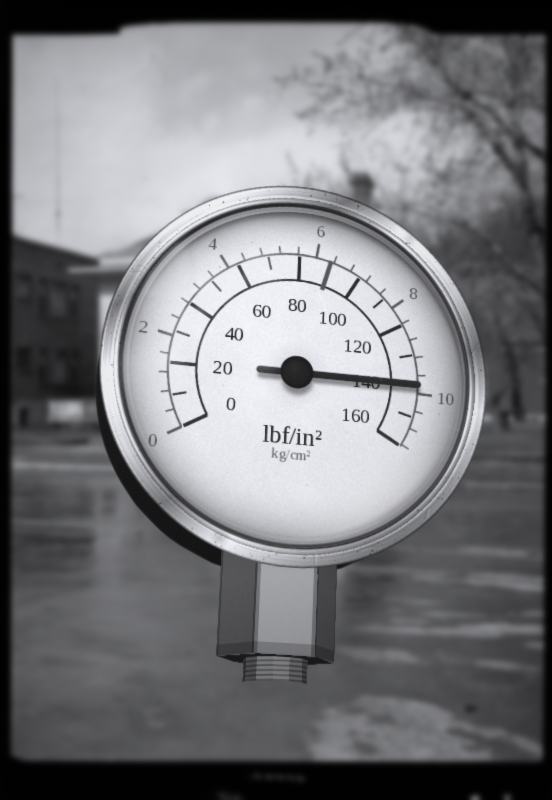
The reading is 140psi
